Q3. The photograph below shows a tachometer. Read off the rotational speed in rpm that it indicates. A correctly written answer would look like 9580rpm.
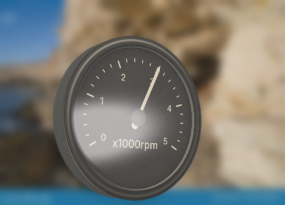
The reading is 3000rpm
